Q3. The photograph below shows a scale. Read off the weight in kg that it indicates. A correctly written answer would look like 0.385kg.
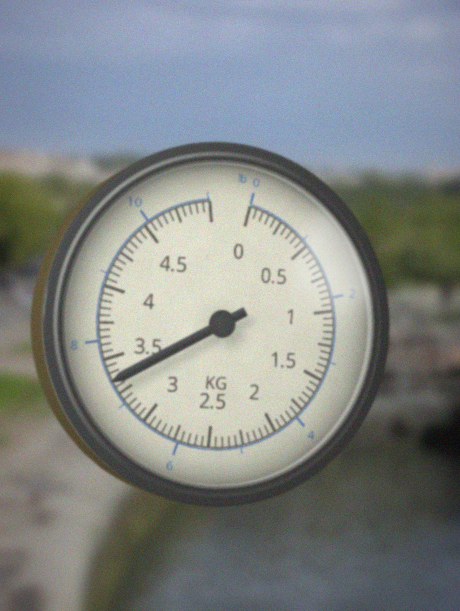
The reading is 3.35kg
